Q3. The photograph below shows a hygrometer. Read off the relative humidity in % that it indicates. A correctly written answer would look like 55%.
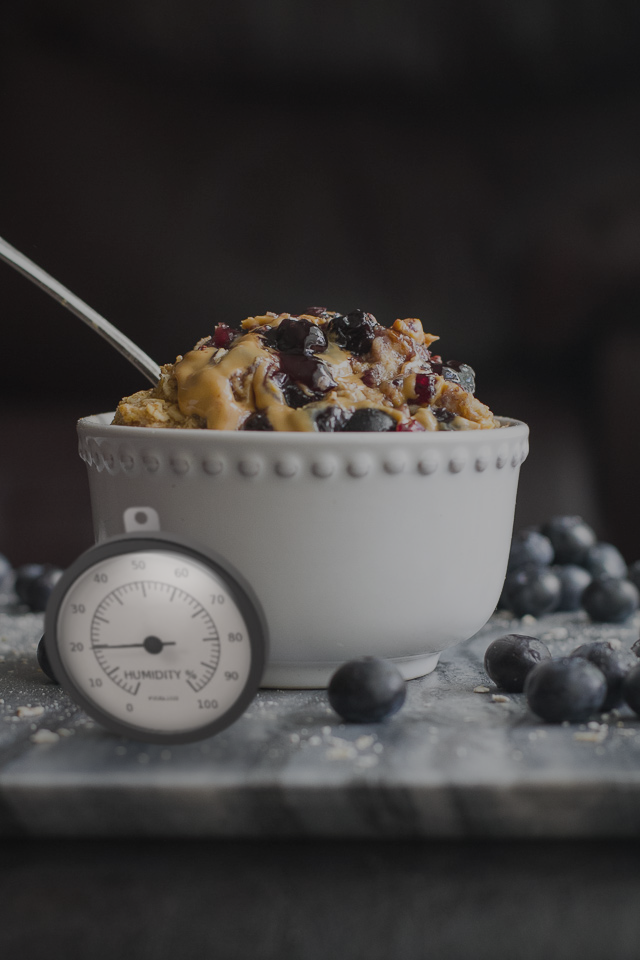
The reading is 20%
